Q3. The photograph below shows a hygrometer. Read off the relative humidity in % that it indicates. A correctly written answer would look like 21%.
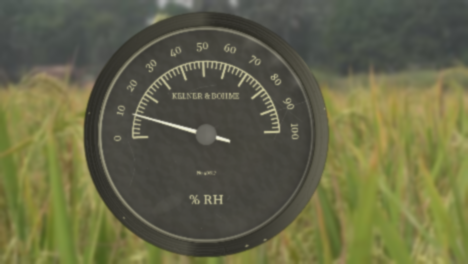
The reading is 10%
